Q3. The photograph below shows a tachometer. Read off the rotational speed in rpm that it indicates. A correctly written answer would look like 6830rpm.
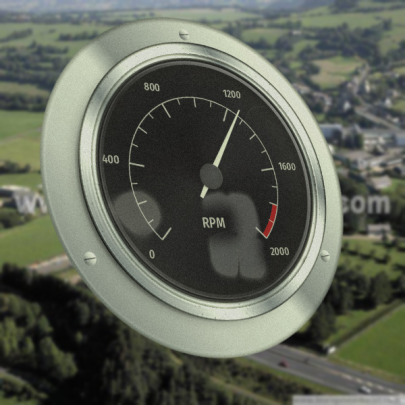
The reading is 1250rpm
